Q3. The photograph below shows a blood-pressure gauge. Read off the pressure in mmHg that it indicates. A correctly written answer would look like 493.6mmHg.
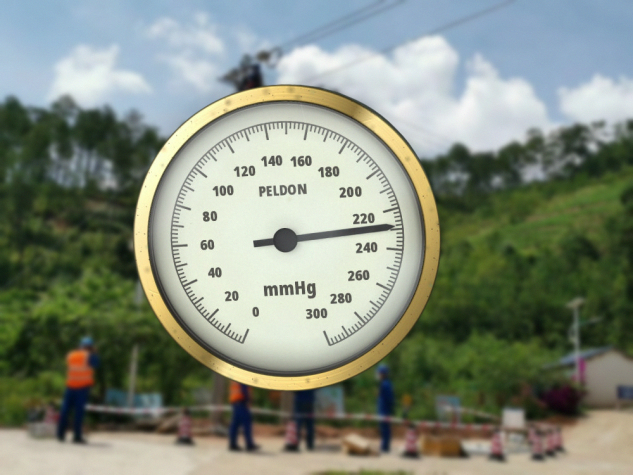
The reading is 228mmHg
